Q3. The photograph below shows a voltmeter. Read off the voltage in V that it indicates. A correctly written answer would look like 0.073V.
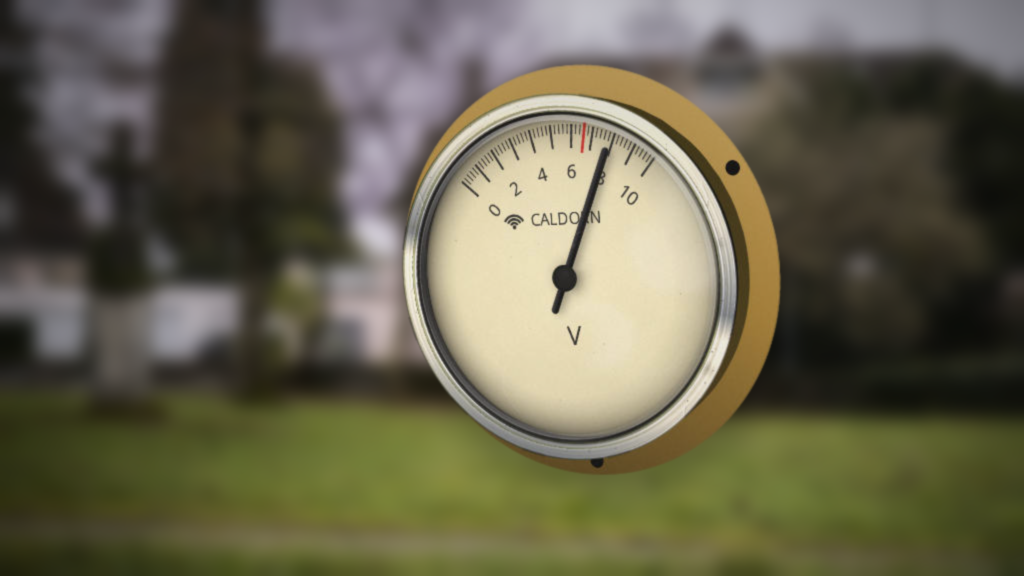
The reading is 8V
